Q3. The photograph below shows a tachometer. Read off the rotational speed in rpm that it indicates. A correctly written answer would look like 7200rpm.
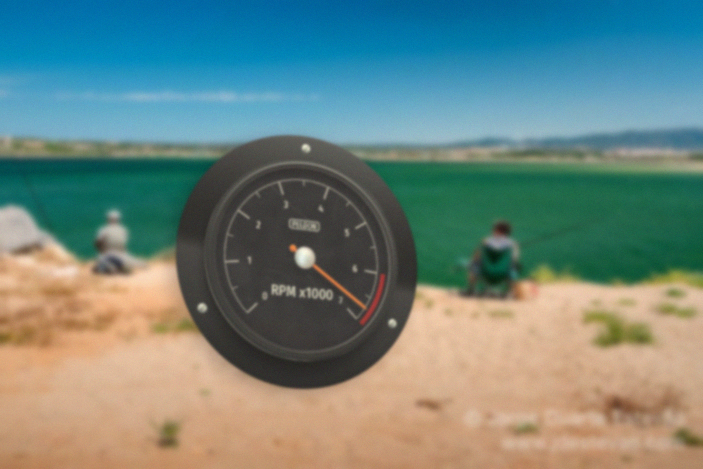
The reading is 6750rpm
